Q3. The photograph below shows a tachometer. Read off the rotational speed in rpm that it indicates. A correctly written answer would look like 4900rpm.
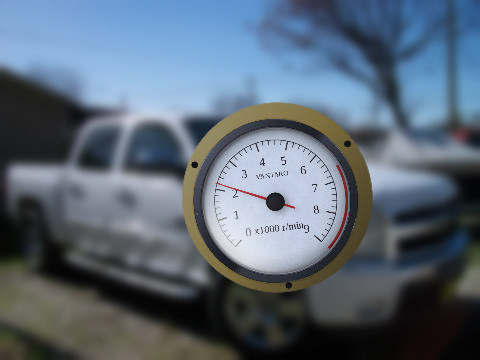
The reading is 2200rpm
